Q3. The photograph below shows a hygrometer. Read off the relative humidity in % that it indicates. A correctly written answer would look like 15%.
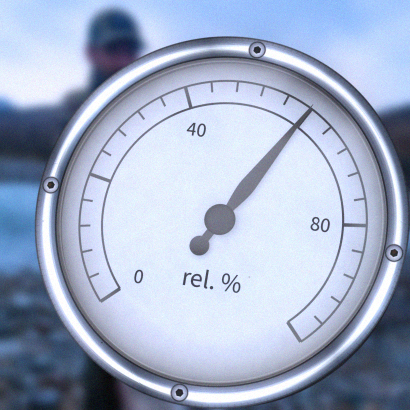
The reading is 60%
